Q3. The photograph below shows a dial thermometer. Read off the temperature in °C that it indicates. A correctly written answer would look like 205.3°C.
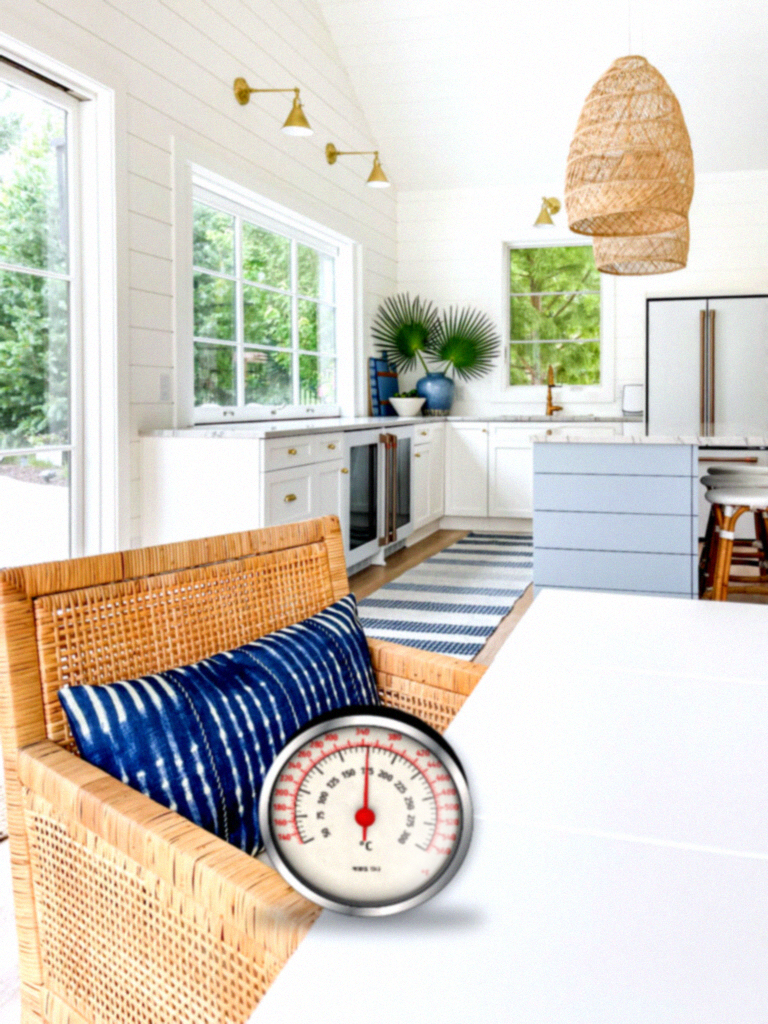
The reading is 175°C
